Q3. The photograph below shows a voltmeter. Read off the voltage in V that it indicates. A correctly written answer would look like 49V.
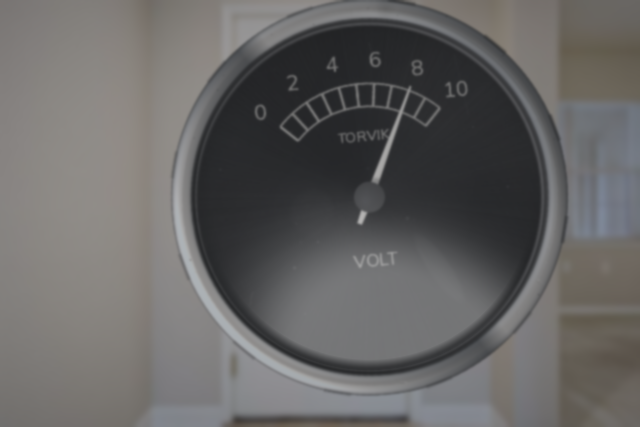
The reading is 8V
